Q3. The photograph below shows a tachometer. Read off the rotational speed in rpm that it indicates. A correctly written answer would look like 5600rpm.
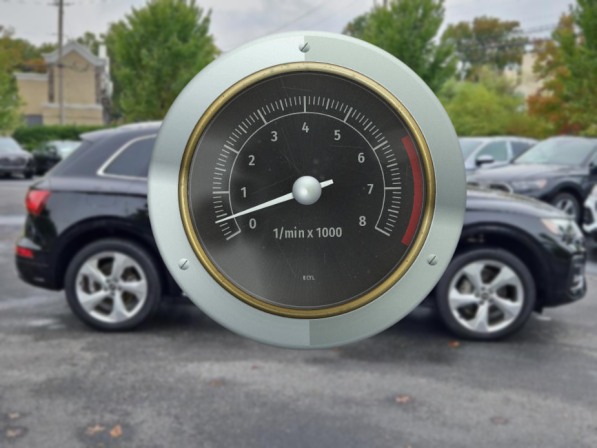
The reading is 400rpm
